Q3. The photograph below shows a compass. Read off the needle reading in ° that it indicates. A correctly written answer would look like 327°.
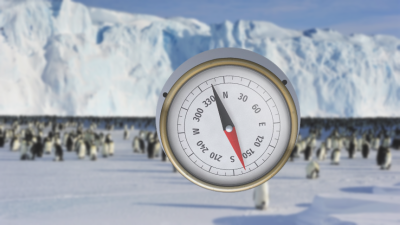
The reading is 165°
